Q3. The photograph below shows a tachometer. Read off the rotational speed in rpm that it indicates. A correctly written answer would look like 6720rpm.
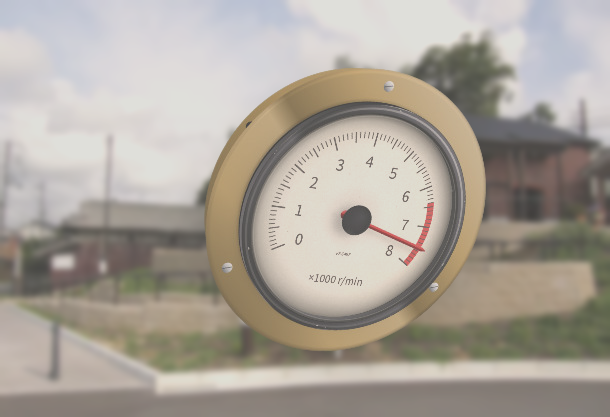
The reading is 7500rpm
